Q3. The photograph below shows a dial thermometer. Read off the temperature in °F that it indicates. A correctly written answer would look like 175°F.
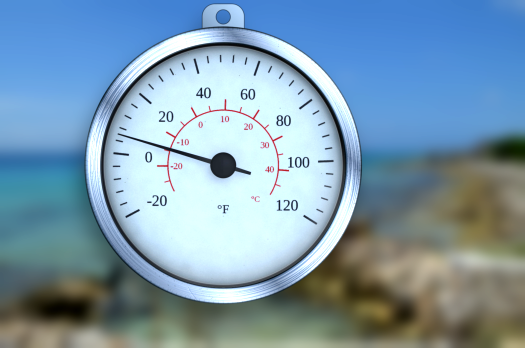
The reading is 6°F
